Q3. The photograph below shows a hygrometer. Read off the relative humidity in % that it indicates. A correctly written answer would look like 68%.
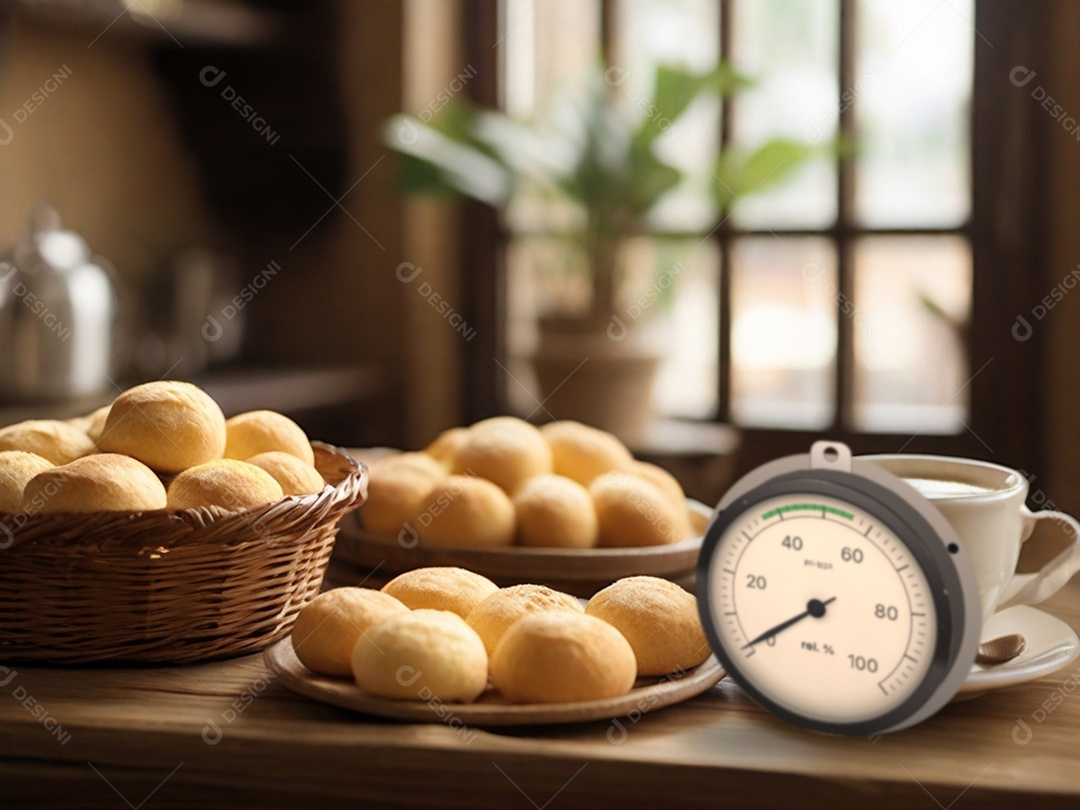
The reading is 2%
